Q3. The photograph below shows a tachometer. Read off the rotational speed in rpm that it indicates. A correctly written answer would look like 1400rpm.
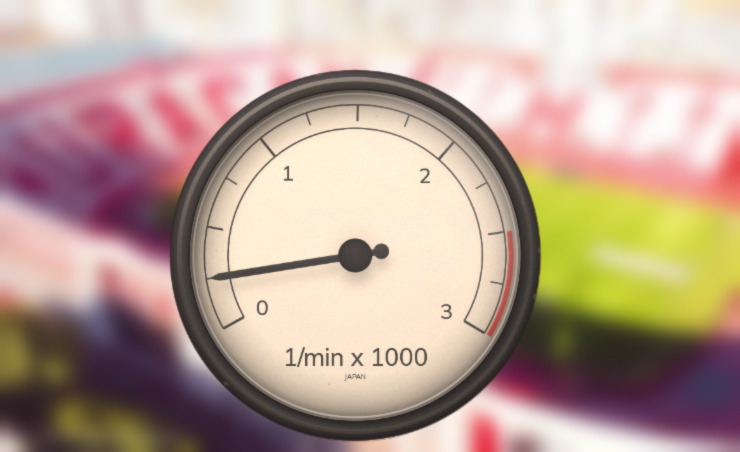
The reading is 250rpm
